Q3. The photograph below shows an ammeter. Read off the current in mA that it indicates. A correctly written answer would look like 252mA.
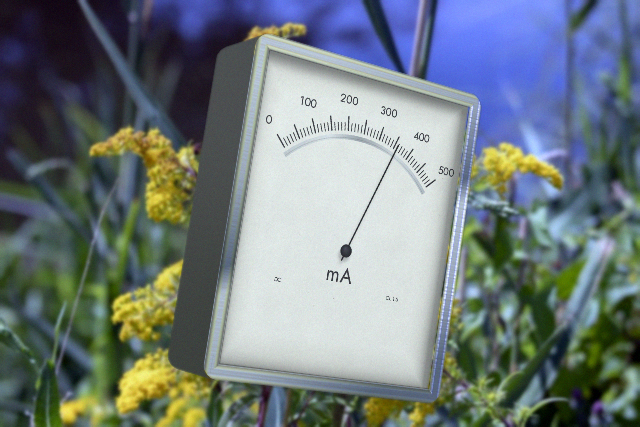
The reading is 350mA
